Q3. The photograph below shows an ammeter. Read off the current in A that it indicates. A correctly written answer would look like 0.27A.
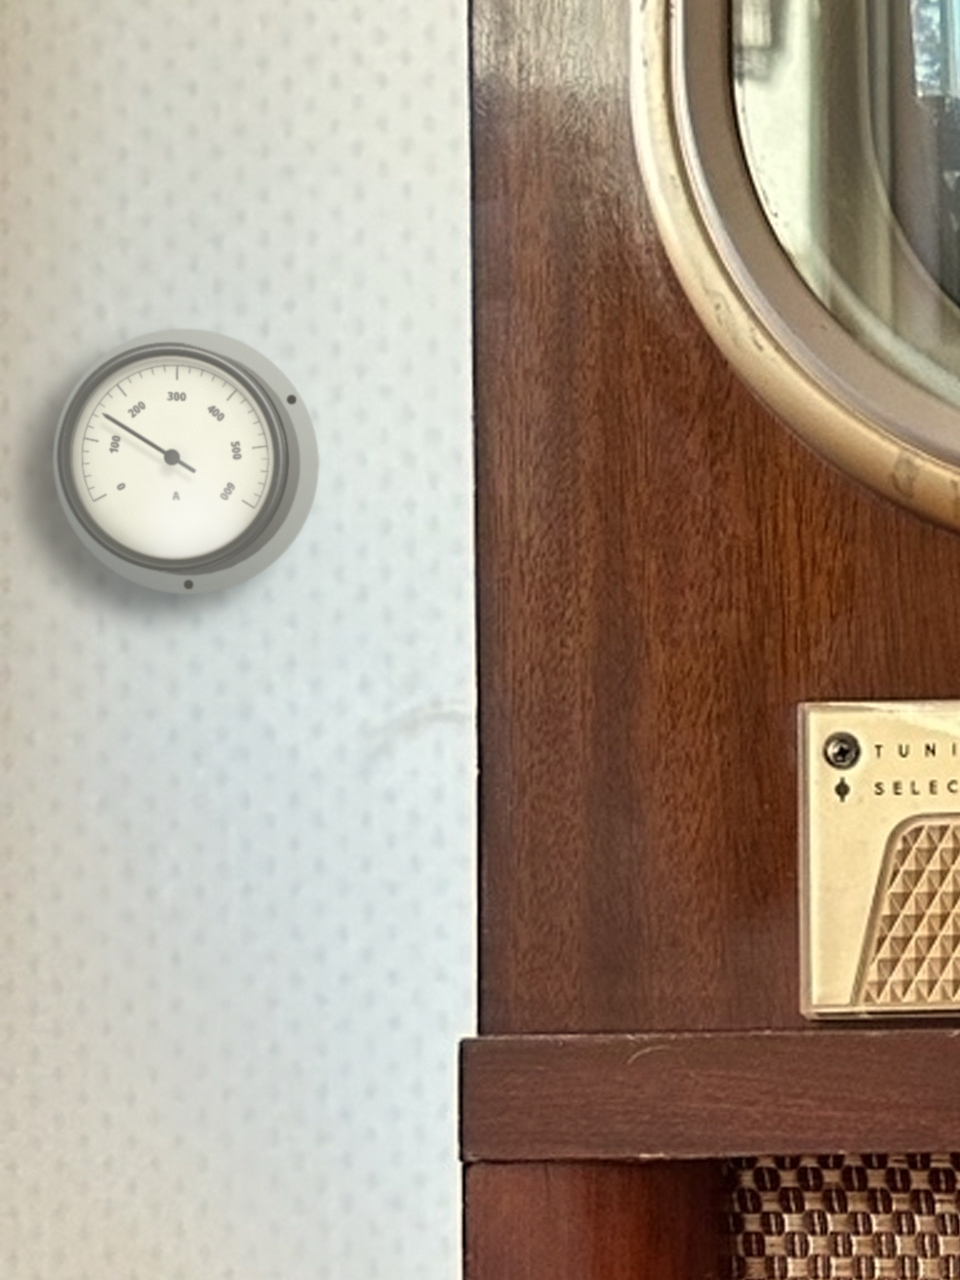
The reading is 150A
